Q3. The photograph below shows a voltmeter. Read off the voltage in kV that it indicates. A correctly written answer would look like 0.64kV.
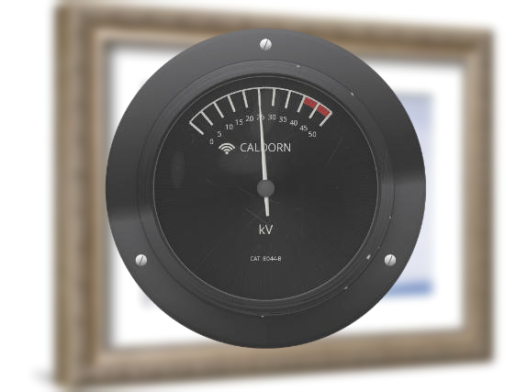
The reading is 25kV
